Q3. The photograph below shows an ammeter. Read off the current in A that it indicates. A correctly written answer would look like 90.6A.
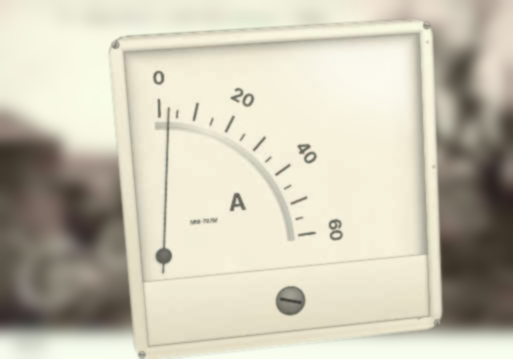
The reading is 2.5A
